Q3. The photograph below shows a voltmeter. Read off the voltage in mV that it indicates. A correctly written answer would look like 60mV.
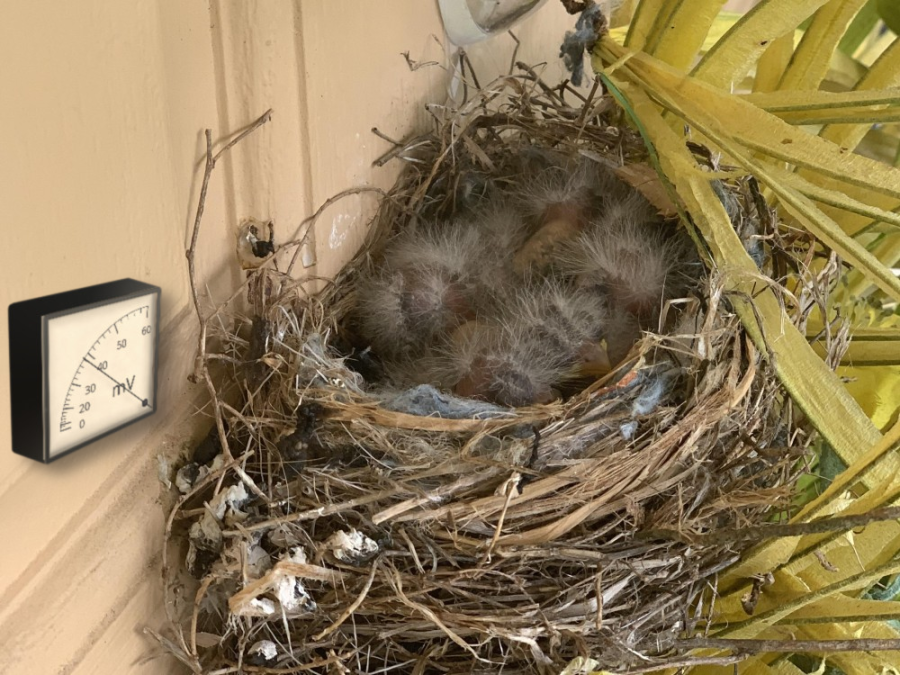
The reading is 38mV
